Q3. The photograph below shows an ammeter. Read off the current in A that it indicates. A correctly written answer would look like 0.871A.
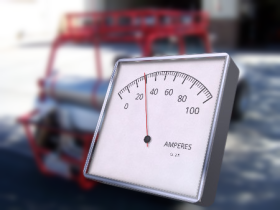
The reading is 30A
